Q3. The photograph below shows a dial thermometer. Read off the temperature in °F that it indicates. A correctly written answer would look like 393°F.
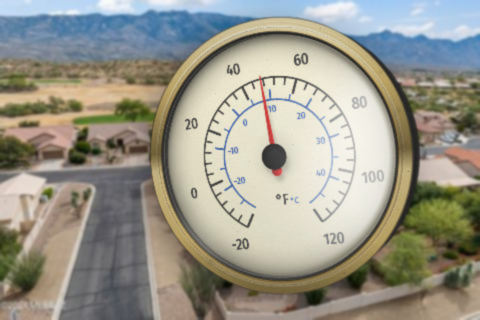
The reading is 48°F
